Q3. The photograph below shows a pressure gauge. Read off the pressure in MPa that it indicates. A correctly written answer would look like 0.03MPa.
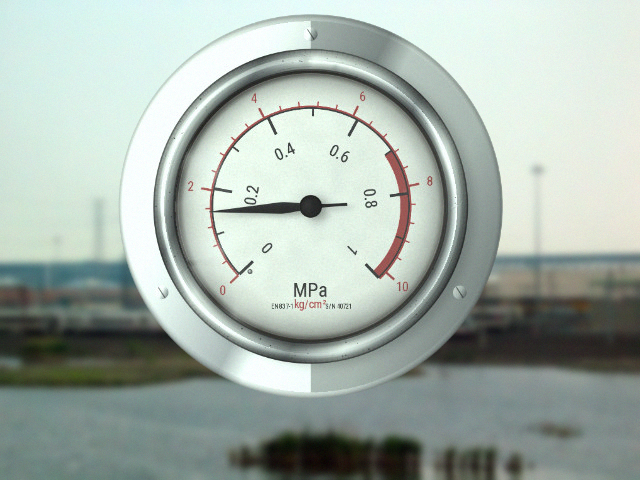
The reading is 0.15MPa
